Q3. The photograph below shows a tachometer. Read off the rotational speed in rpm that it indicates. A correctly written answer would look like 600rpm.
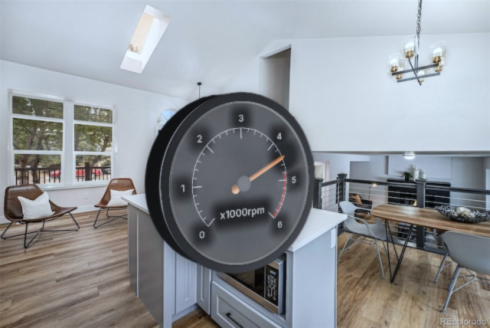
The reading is 4400rpm
